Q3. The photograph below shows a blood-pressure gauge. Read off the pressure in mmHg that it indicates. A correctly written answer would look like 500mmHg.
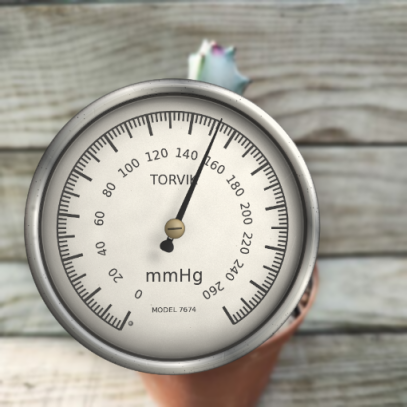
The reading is 152mmHg
